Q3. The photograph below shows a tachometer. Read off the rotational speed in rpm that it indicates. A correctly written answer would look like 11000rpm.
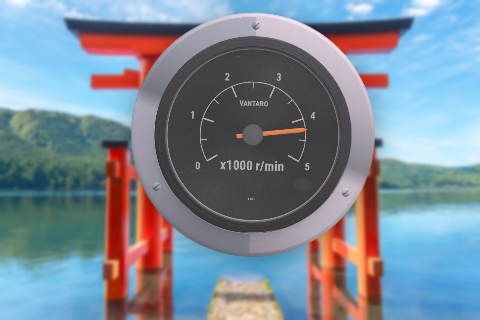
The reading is 4250rpm
